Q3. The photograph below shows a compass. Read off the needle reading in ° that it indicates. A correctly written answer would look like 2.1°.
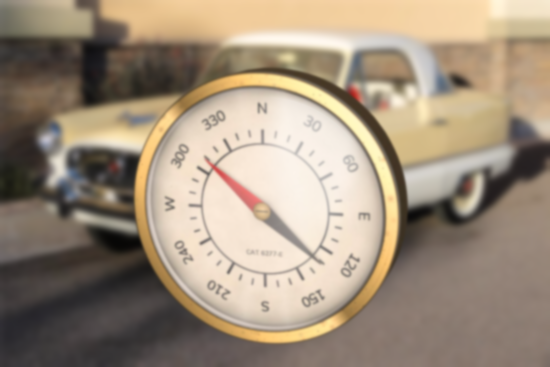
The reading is 310°
